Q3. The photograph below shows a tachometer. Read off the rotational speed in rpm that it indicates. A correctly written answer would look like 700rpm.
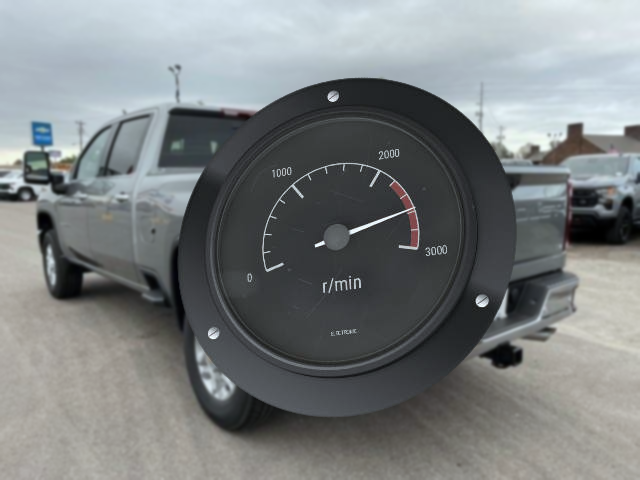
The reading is 2600rpm
